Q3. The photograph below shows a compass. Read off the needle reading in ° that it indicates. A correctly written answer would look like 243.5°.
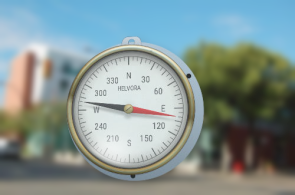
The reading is 100°
